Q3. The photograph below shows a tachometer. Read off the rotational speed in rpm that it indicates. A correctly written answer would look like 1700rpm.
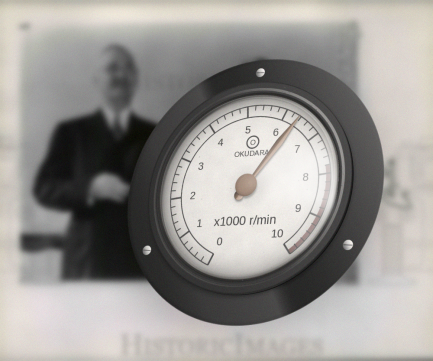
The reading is 6400rpm
